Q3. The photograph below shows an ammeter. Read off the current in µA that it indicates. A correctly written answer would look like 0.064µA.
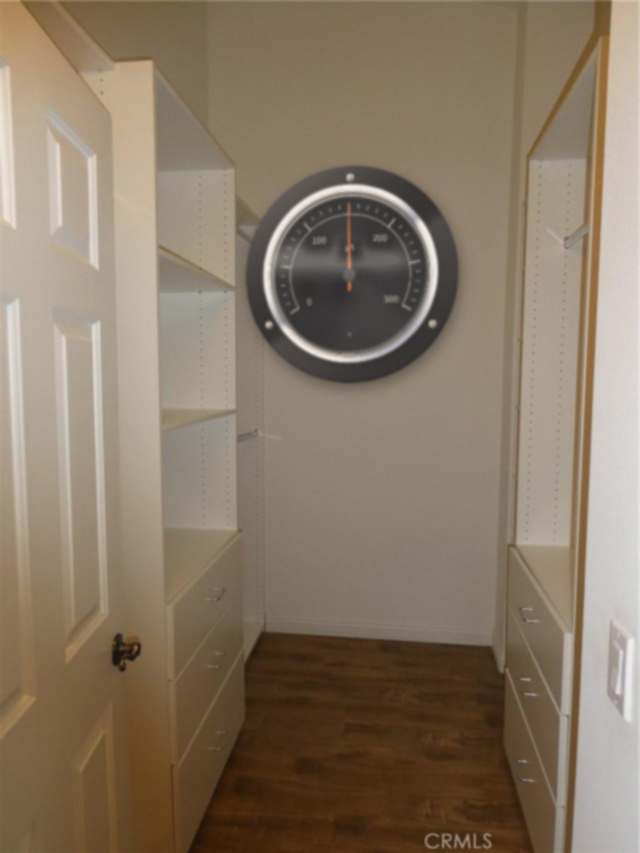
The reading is 150µA
